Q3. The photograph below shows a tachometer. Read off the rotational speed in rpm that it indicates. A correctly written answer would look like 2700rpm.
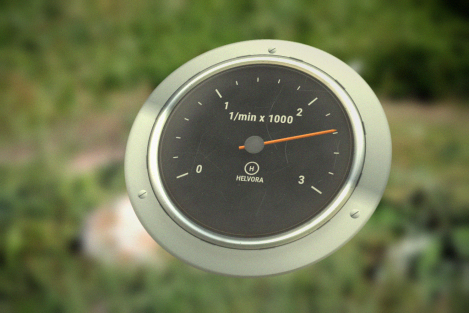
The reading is 2400rpm
